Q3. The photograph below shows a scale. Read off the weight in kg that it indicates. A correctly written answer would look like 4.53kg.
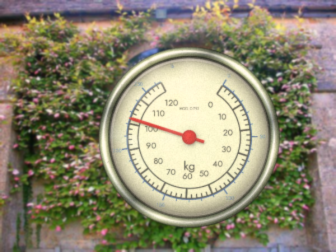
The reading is 102kg
